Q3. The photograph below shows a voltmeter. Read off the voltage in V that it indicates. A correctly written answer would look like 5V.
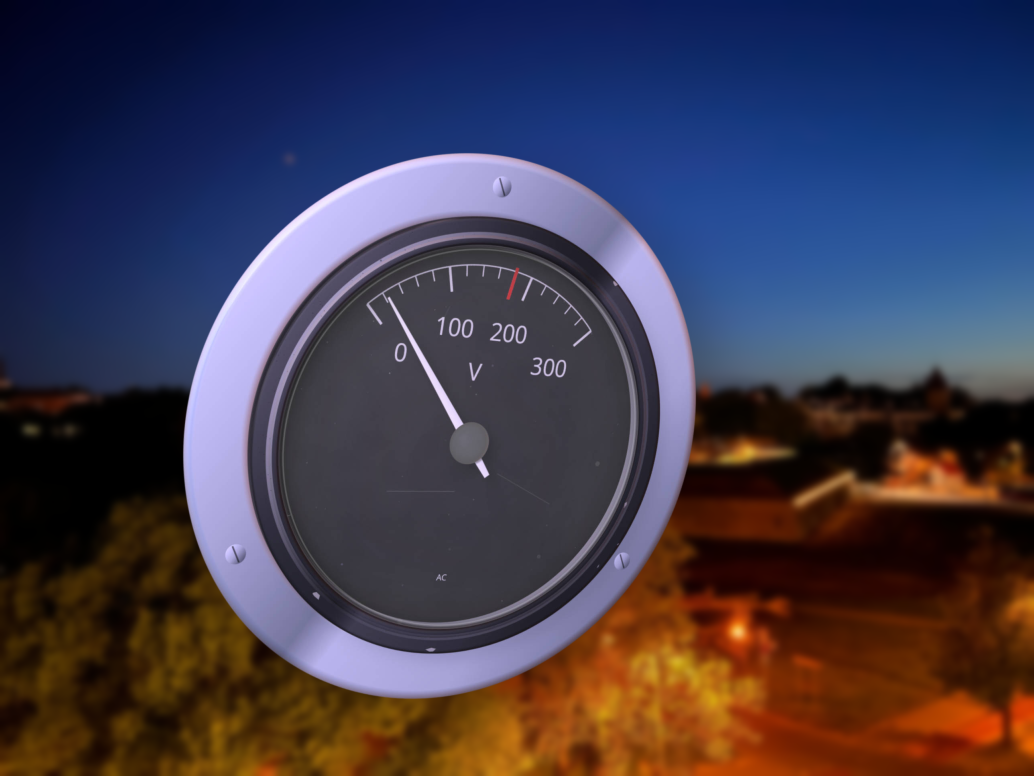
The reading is 20V
